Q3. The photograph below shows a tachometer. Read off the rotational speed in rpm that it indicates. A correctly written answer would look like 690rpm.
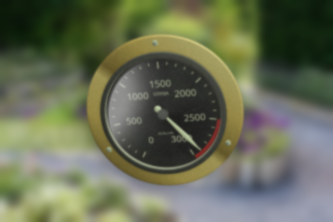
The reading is 2900rpm
